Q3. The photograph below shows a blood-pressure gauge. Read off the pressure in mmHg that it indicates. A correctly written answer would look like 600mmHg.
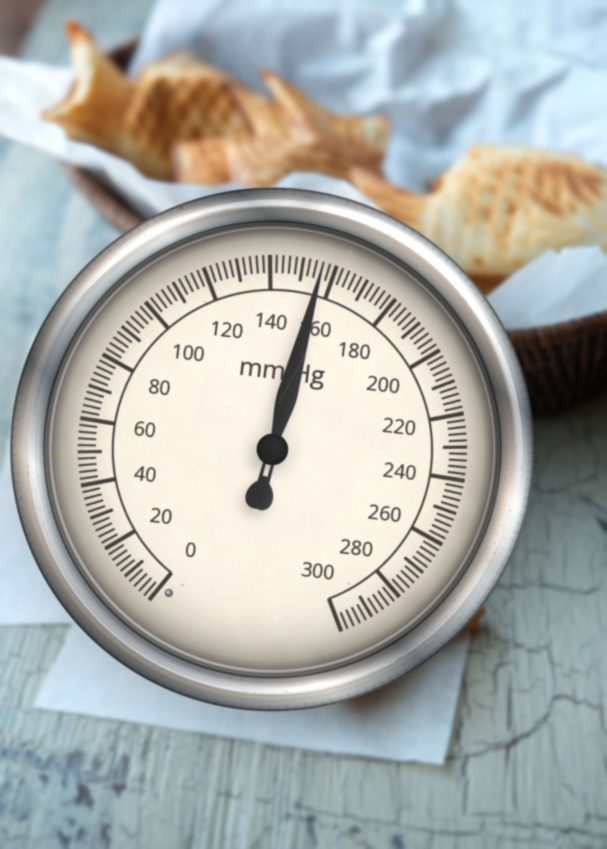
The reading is 156mmHg
